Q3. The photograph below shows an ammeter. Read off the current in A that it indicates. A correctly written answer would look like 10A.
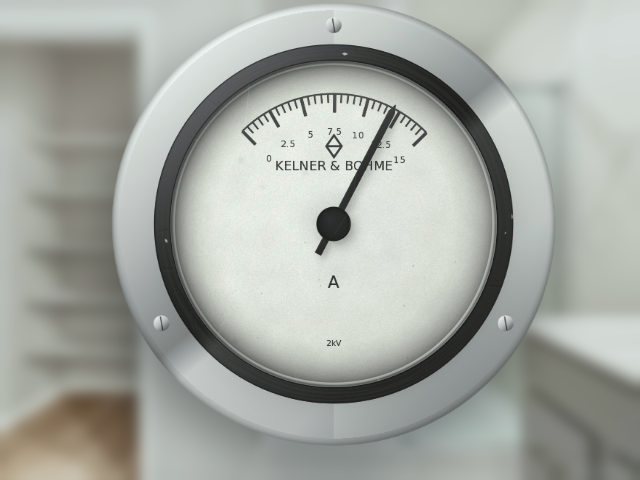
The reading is 12A
